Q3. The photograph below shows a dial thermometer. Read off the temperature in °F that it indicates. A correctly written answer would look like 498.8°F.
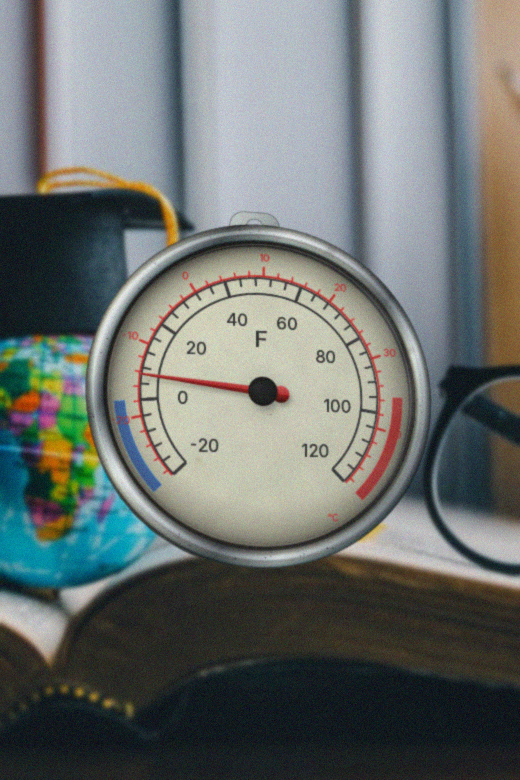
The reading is 6°F
